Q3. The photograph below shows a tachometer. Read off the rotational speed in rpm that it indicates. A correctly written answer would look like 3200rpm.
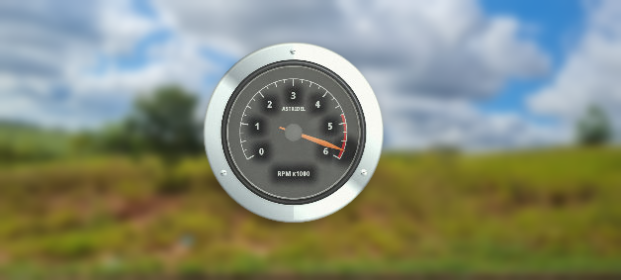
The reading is 5750rpm
